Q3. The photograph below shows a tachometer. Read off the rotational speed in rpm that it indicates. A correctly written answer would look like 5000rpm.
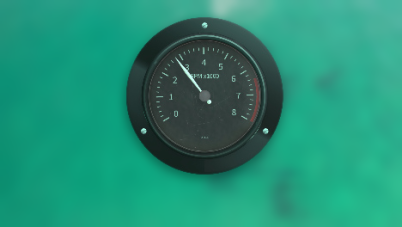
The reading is 2800rpm
